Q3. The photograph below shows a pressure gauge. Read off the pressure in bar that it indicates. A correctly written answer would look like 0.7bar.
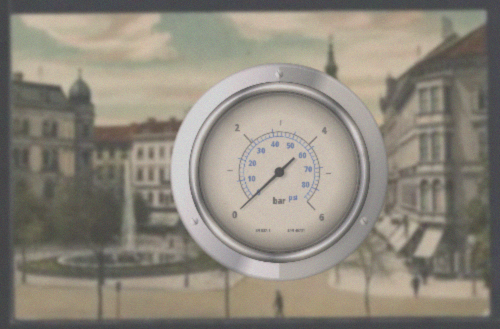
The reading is 0bar
